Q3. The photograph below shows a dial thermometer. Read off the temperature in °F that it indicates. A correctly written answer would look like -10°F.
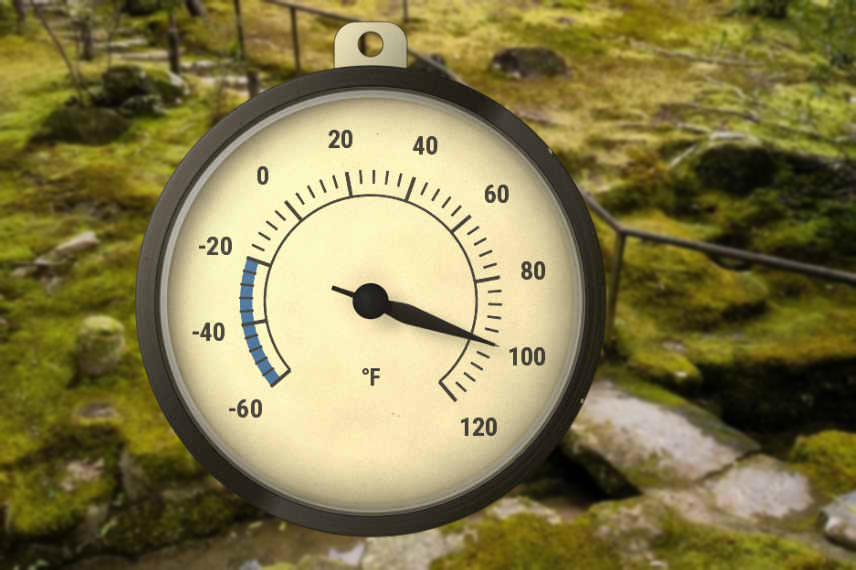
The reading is 100°F
